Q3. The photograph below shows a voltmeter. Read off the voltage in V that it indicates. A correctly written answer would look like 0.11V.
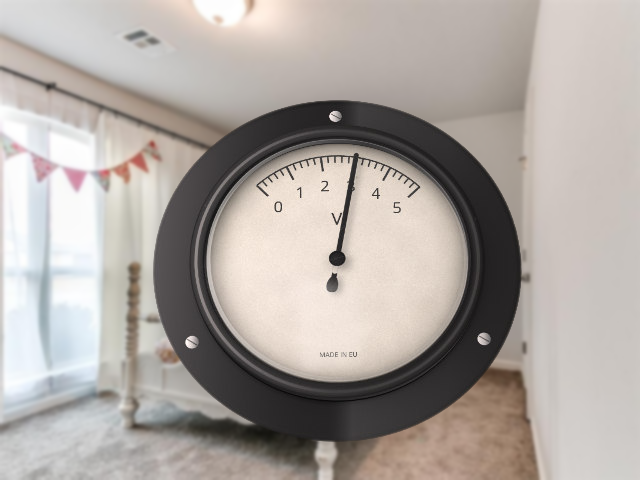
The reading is 3V
